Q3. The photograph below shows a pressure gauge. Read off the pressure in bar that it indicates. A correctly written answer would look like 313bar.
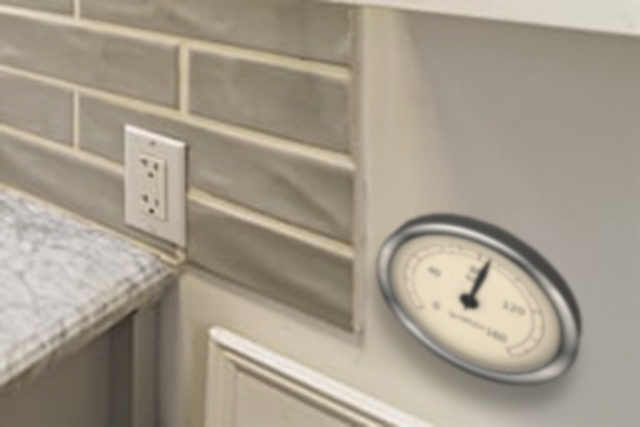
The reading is 85bar
